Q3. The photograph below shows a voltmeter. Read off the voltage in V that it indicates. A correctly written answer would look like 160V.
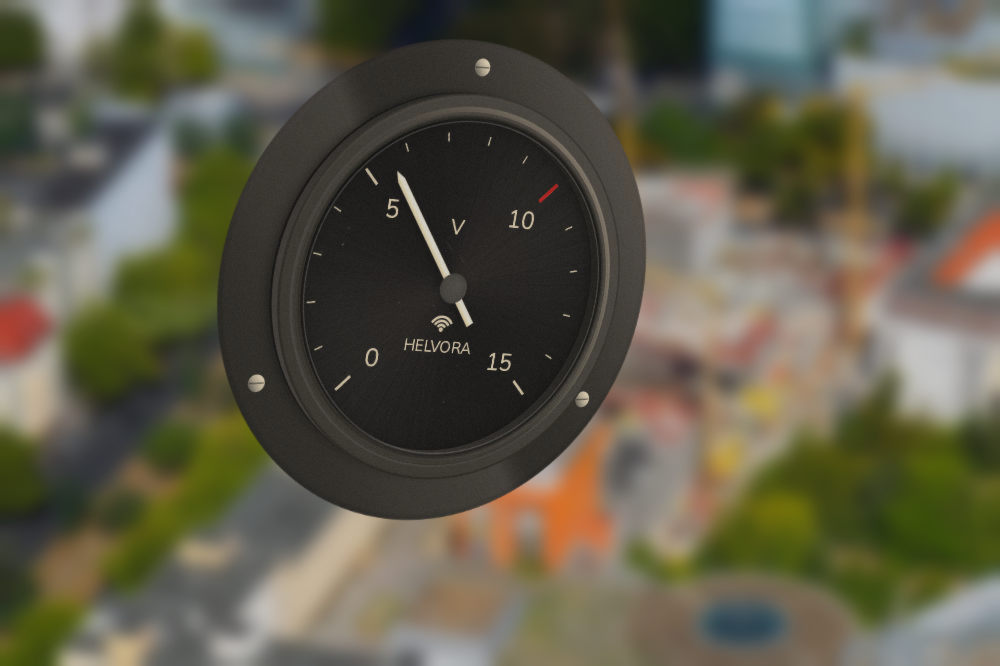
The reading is 5.5V
